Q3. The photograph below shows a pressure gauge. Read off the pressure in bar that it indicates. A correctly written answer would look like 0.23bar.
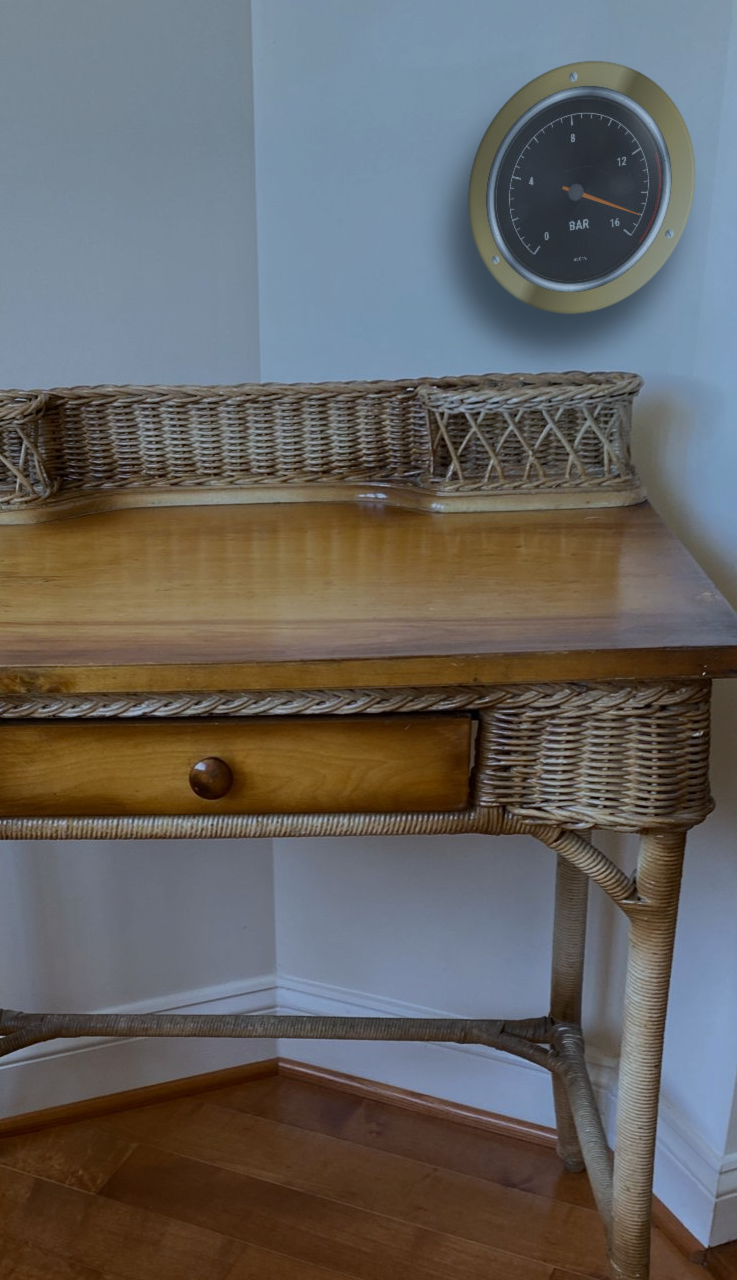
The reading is 15bar
